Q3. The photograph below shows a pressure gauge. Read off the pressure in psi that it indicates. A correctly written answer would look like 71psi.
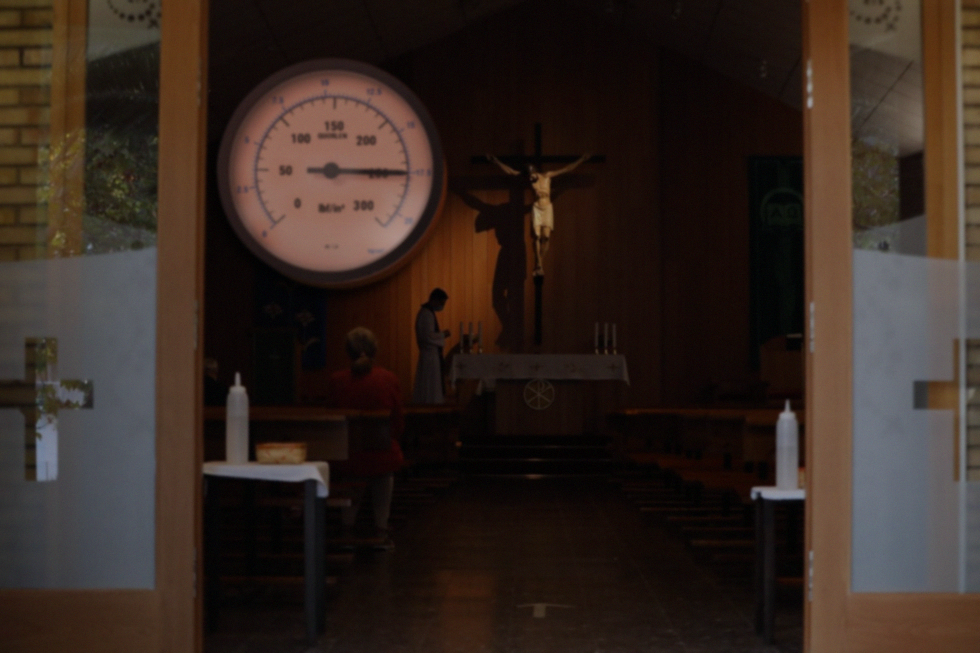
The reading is 250psi
